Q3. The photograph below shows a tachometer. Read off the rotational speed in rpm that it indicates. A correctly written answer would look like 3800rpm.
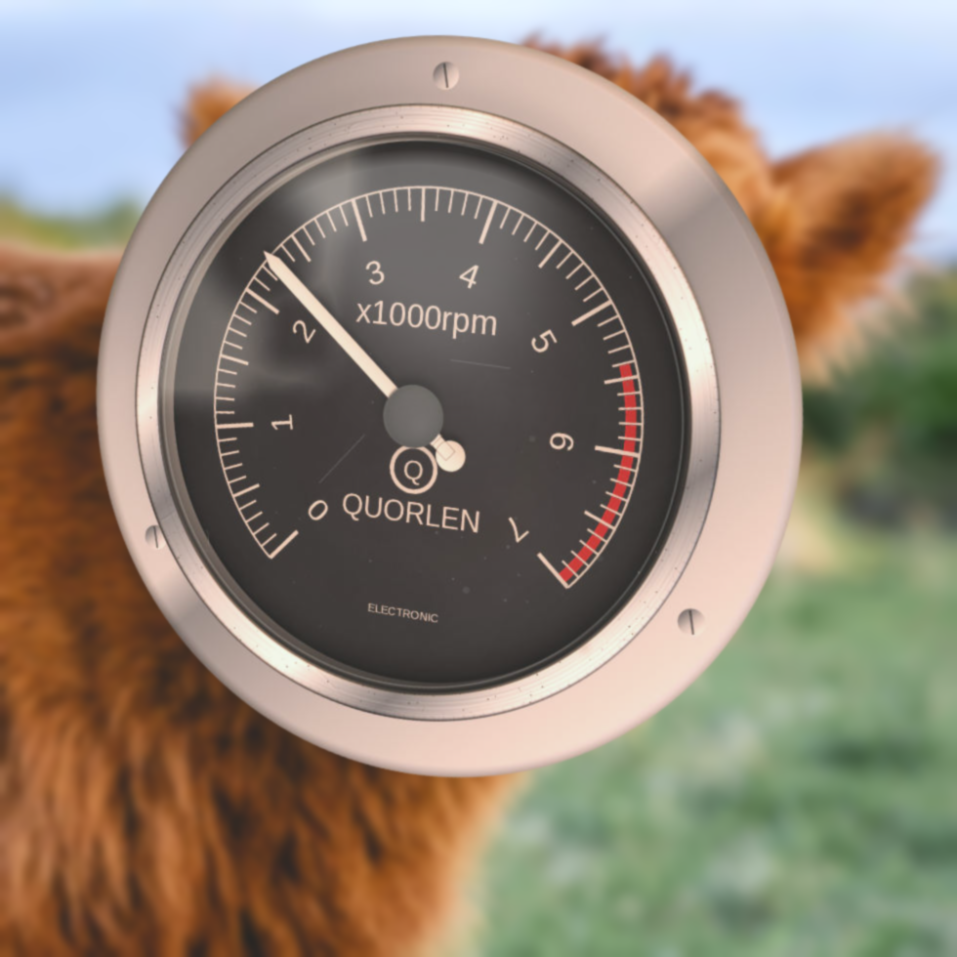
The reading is 2300rpm
